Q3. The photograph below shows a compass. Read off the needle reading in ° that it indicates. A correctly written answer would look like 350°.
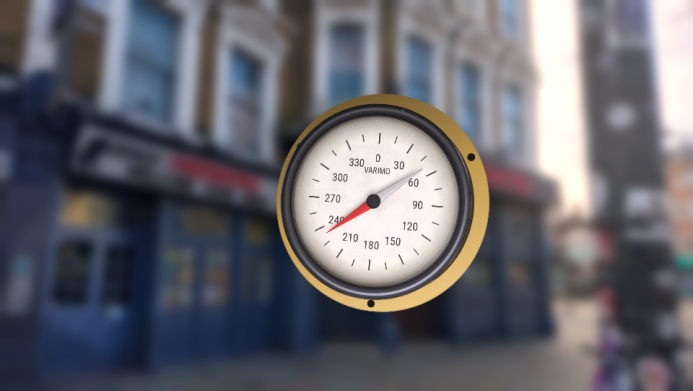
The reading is 232.5°
